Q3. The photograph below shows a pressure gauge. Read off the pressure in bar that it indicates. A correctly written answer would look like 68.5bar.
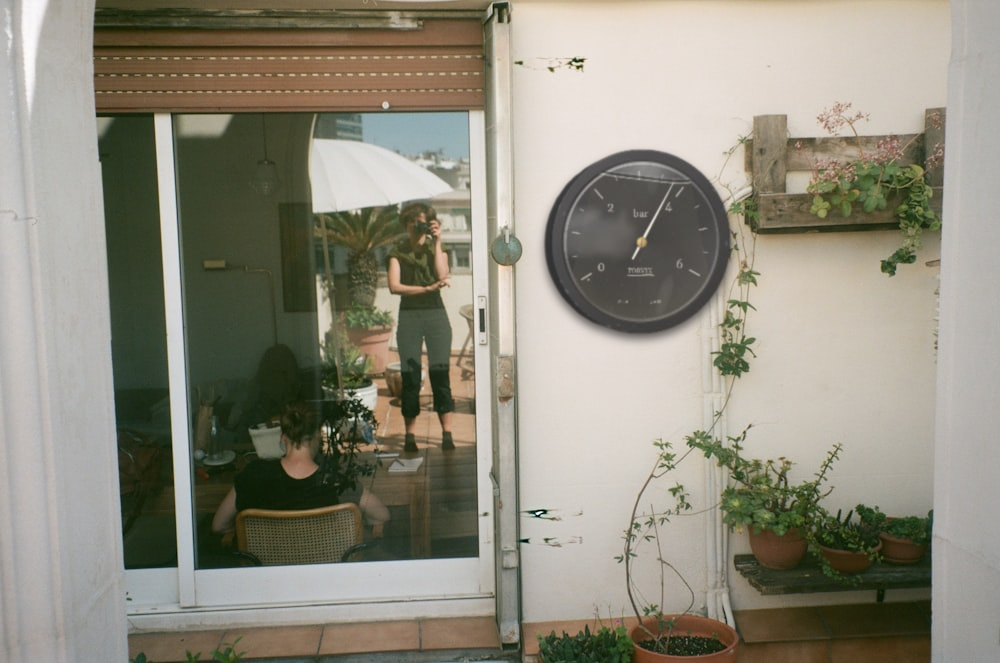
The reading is 3.75bar
